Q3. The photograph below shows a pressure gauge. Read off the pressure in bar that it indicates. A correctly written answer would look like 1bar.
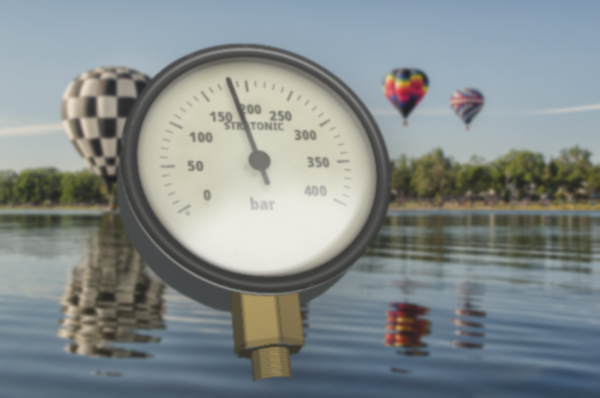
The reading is 180bar
